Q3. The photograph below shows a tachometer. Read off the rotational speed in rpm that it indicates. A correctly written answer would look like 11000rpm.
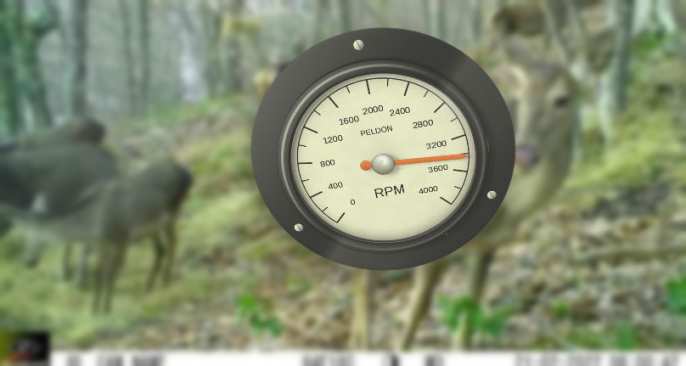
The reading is 3400rpm
